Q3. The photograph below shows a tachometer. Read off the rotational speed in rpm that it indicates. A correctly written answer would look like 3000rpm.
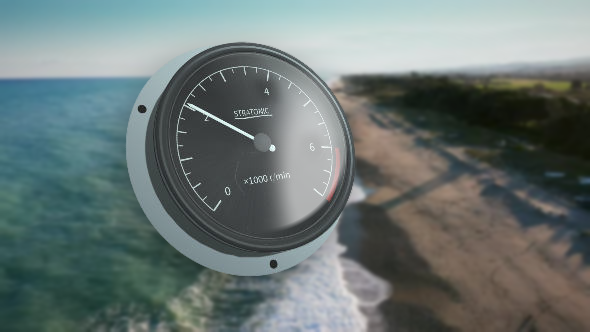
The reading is 2000rpm
